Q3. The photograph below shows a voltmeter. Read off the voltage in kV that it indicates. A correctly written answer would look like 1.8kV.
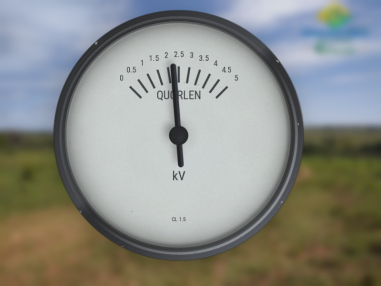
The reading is 2.25kV
